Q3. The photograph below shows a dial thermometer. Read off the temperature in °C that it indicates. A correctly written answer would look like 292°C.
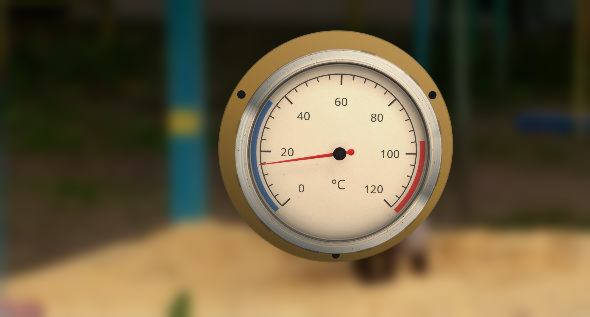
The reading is 16°C
